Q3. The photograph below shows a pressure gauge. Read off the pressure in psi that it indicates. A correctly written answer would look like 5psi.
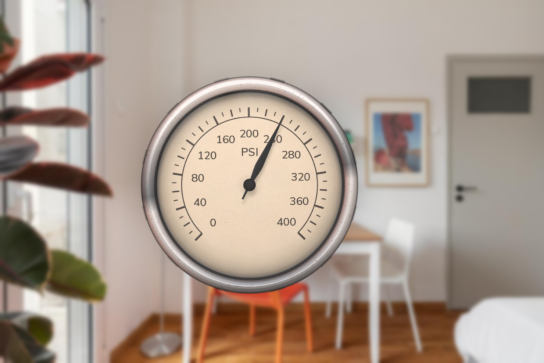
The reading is 240psi
